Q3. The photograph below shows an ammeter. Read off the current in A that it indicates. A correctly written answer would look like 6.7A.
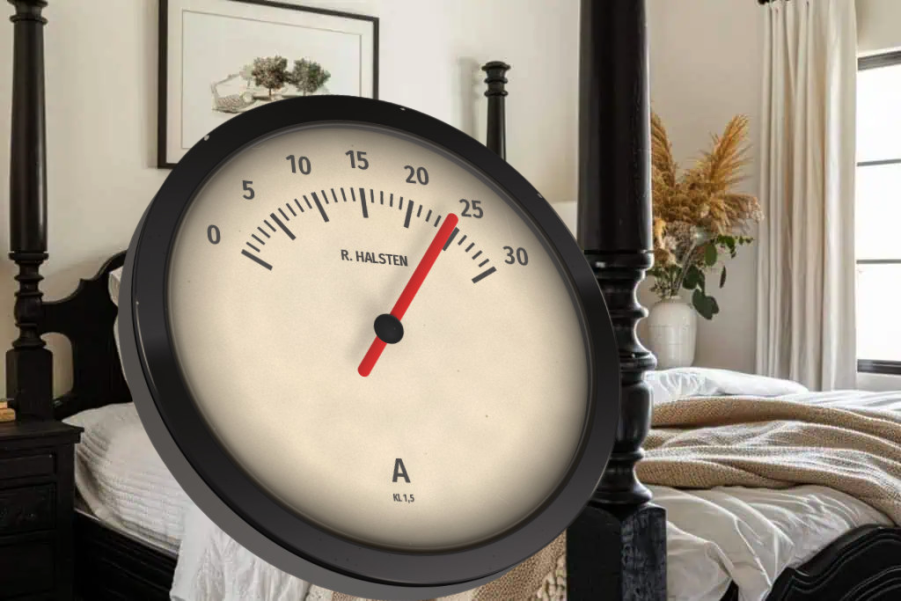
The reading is 24A
